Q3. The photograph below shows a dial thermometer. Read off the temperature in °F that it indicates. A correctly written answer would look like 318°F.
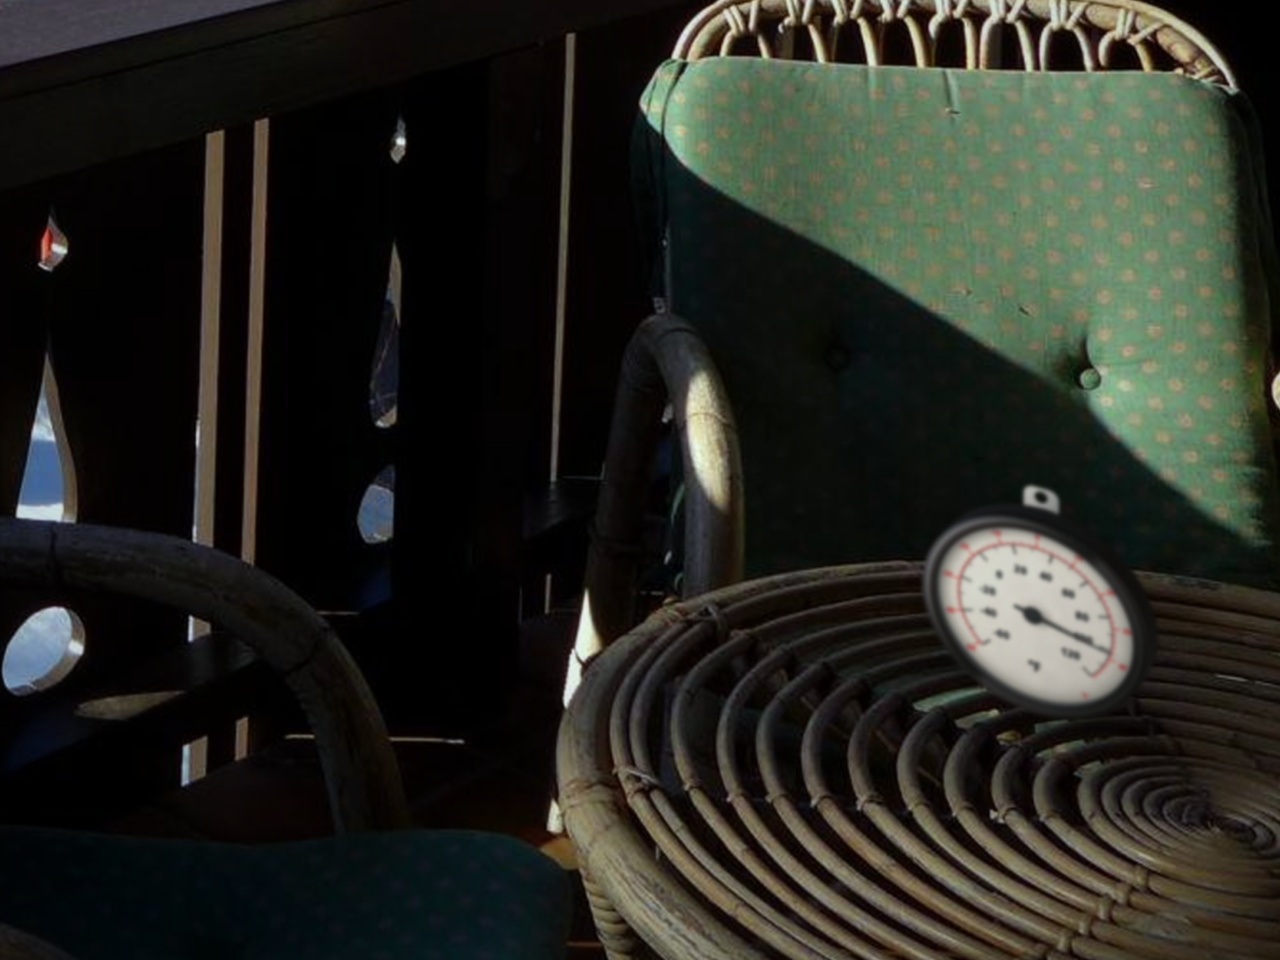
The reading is 100°F
